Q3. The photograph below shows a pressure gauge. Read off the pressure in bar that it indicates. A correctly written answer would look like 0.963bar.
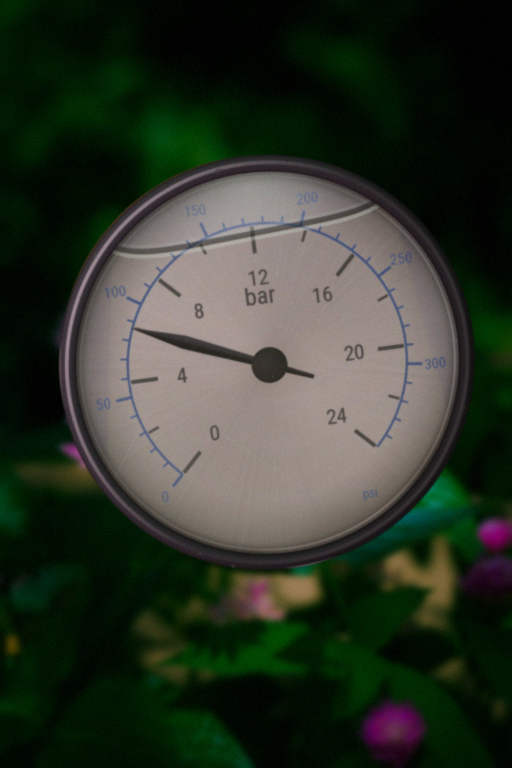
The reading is 6bar
